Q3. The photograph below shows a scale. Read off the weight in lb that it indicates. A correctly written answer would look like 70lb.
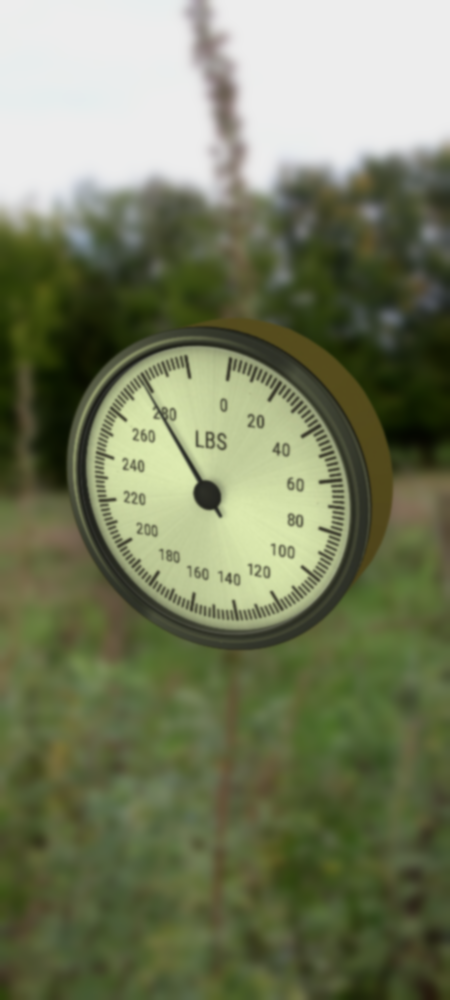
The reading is 280lb
